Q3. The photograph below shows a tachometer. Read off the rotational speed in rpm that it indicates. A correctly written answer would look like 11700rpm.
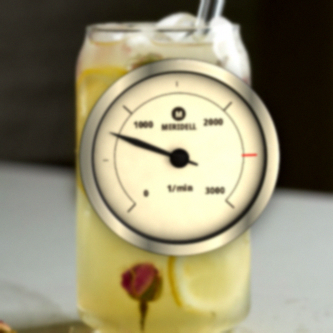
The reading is 750rpm
